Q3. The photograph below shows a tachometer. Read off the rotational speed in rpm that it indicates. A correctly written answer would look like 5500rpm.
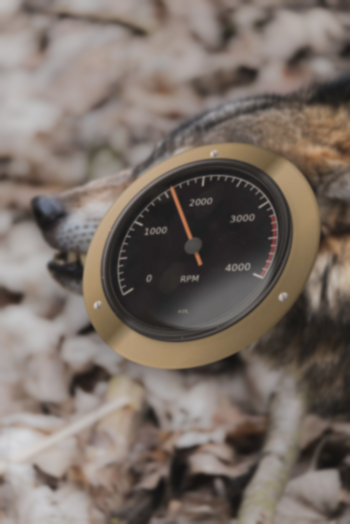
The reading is 1600rpm
